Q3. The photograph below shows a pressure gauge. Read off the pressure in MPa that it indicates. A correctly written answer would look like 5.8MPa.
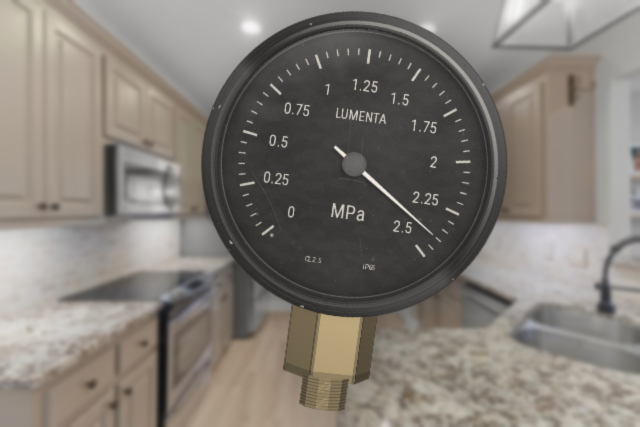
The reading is 2.4MPa
